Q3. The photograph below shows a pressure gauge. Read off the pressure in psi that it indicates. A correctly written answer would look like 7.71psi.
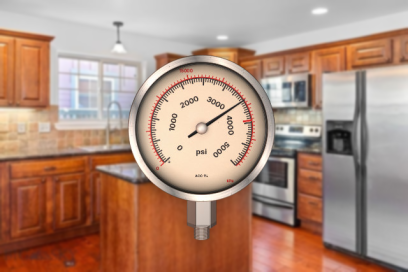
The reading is 3500psi
